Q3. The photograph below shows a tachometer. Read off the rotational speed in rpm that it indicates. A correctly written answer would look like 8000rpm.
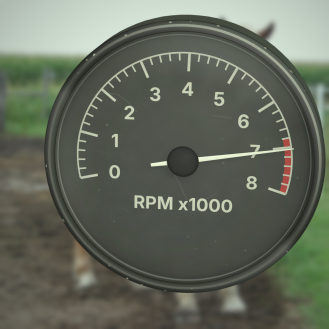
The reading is 7000rpm
